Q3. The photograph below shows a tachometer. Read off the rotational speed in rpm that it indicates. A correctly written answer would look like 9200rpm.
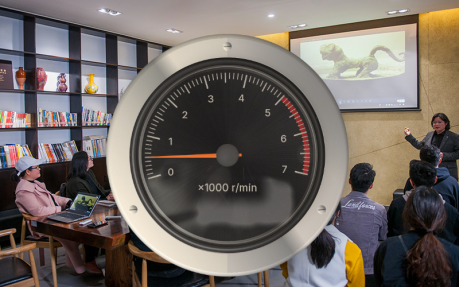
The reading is 500rpm
